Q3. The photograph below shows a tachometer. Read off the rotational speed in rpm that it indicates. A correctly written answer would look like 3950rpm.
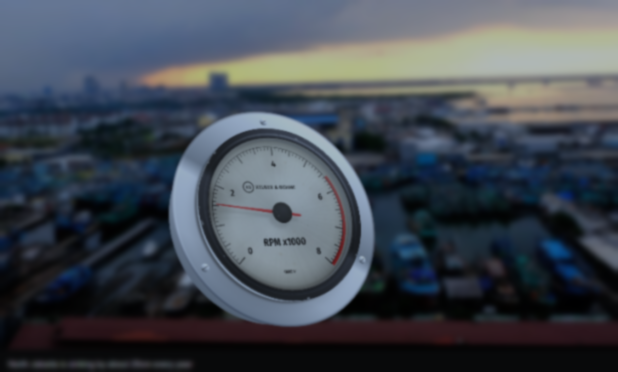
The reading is 1500rpm
